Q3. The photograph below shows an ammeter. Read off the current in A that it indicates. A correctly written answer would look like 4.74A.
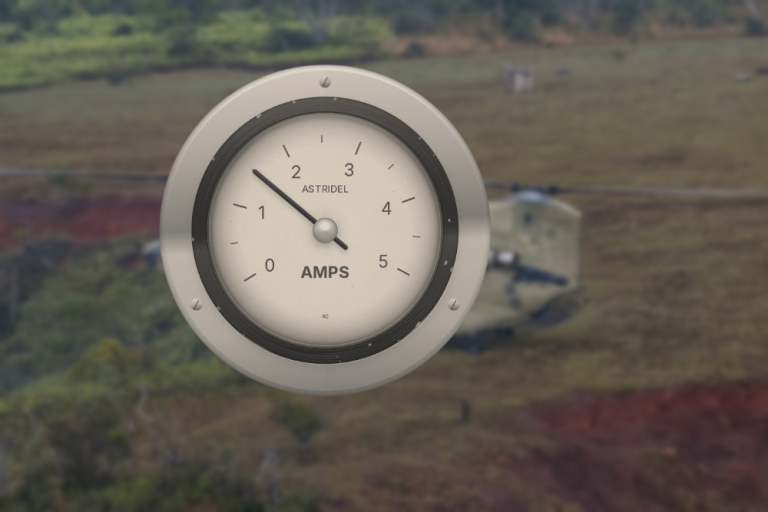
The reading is 1.5A
